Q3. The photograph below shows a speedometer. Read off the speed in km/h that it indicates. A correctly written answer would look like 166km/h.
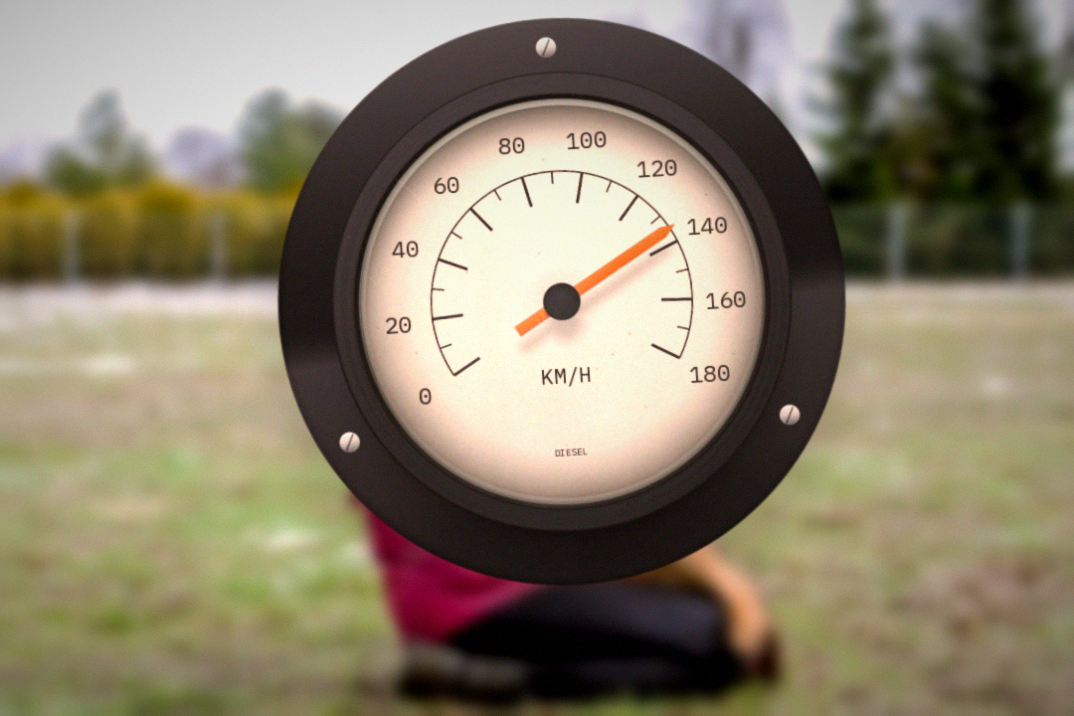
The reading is 135km/h
